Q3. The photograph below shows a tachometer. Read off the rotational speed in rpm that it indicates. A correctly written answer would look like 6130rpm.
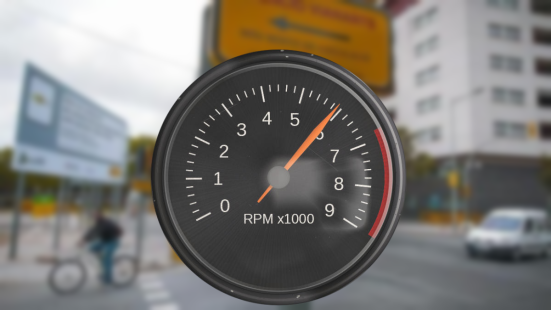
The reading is 5900rpm
